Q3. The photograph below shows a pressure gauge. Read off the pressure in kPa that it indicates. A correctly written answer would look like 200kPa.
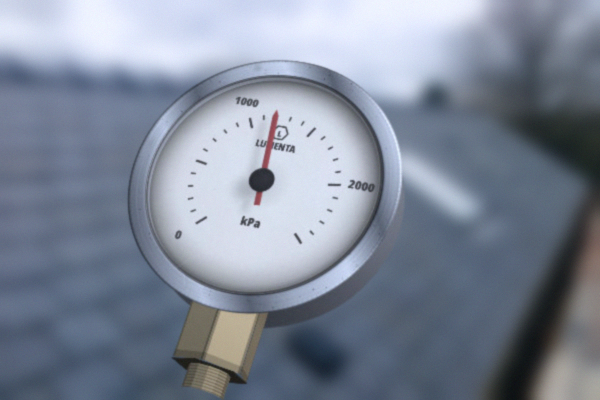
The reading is 1200kPa
